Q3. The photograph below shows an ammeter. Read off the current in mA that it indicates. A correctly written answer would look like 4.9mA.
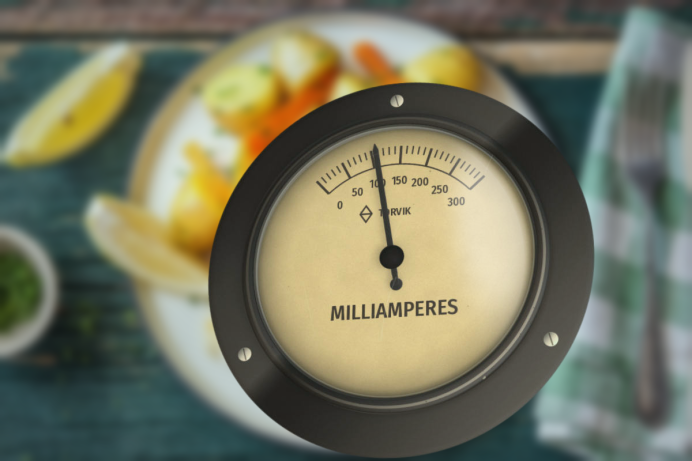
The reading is 110mA
